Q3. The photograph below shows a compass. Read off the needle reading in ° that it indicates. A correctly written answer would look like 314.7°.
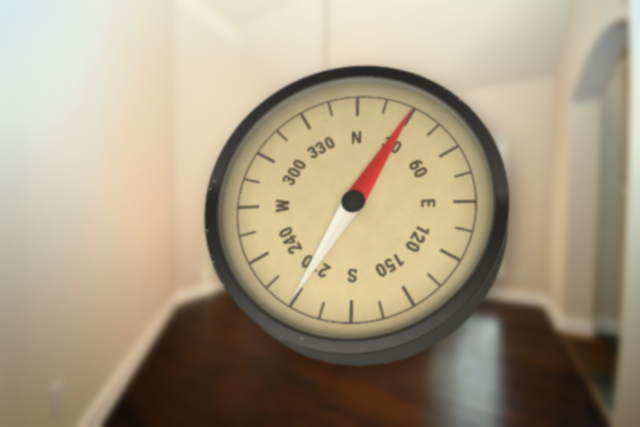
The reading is 30°
